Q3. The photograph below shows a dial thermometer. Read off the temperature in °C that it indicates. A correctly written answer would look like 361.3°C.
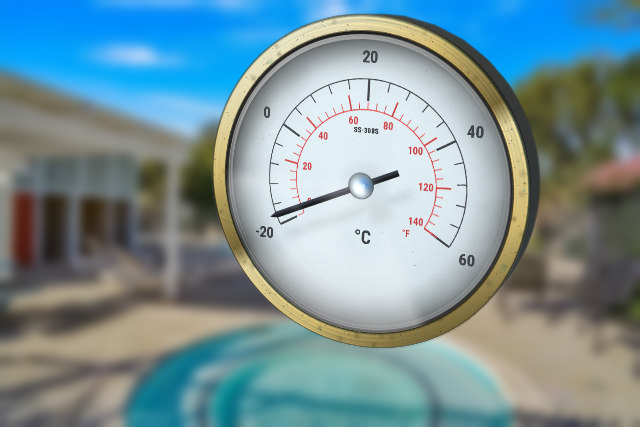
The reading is -18°C
